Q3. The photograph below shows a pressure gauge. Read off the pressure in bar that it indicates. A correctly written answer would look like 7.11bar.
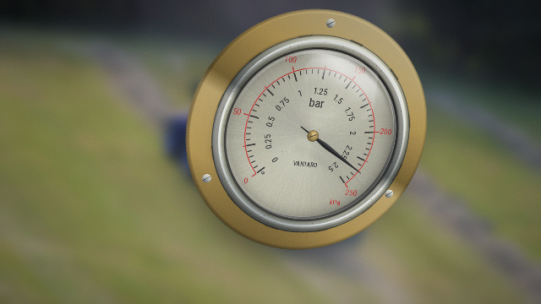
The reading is 2.35bar
